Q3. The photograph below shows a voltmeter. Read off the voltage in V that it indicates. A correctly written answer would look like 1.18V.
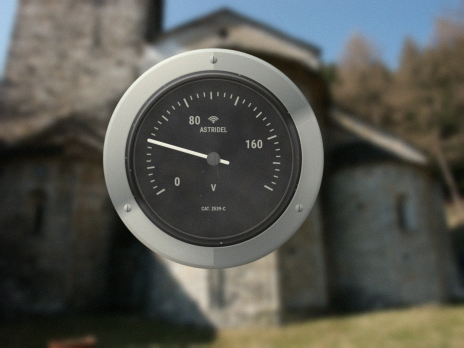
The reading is 40V
